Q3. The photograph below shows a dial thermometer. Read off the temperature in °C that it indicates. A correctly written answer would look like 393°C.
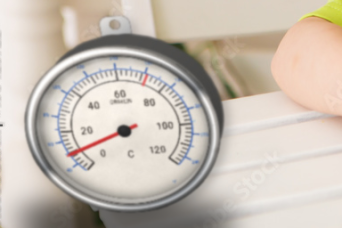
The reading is 10°C
